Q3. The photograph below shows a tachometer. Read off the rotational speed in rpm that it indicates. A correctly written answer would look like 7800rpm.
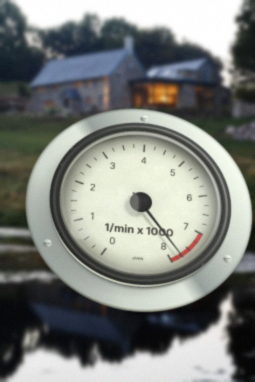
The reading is 7750rpm
